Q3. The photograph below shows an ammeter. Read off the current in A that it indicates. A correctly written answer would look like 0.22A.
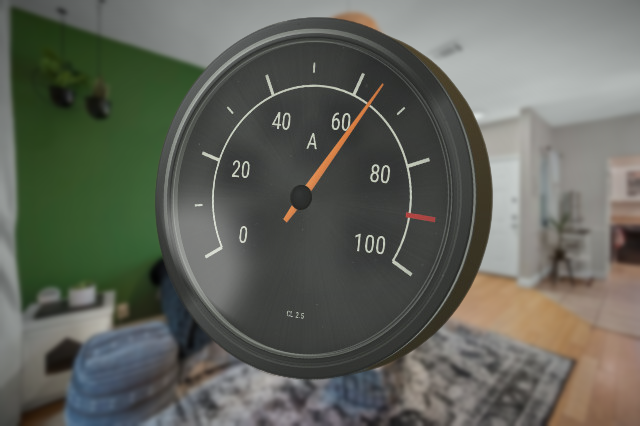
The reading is 65A
